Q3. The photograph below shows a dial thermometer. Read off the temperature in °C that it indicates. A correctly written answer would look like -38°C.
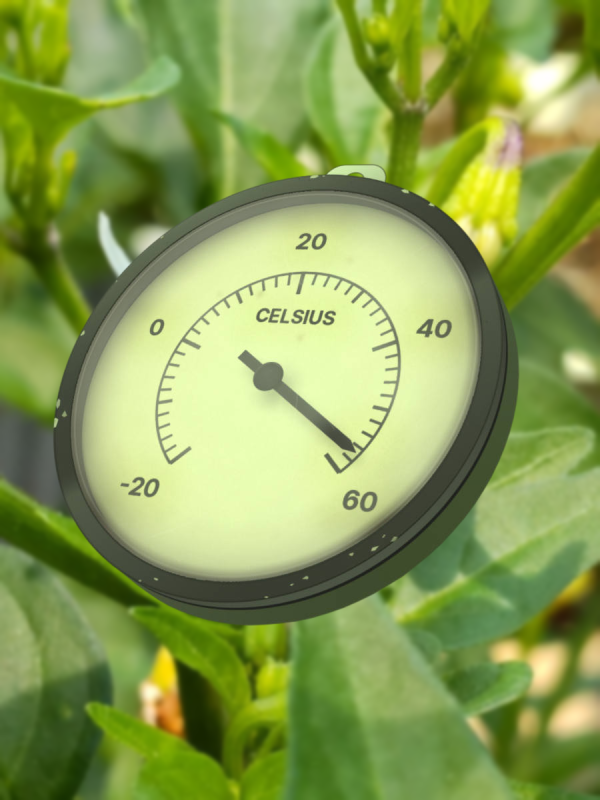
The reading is 57°C
